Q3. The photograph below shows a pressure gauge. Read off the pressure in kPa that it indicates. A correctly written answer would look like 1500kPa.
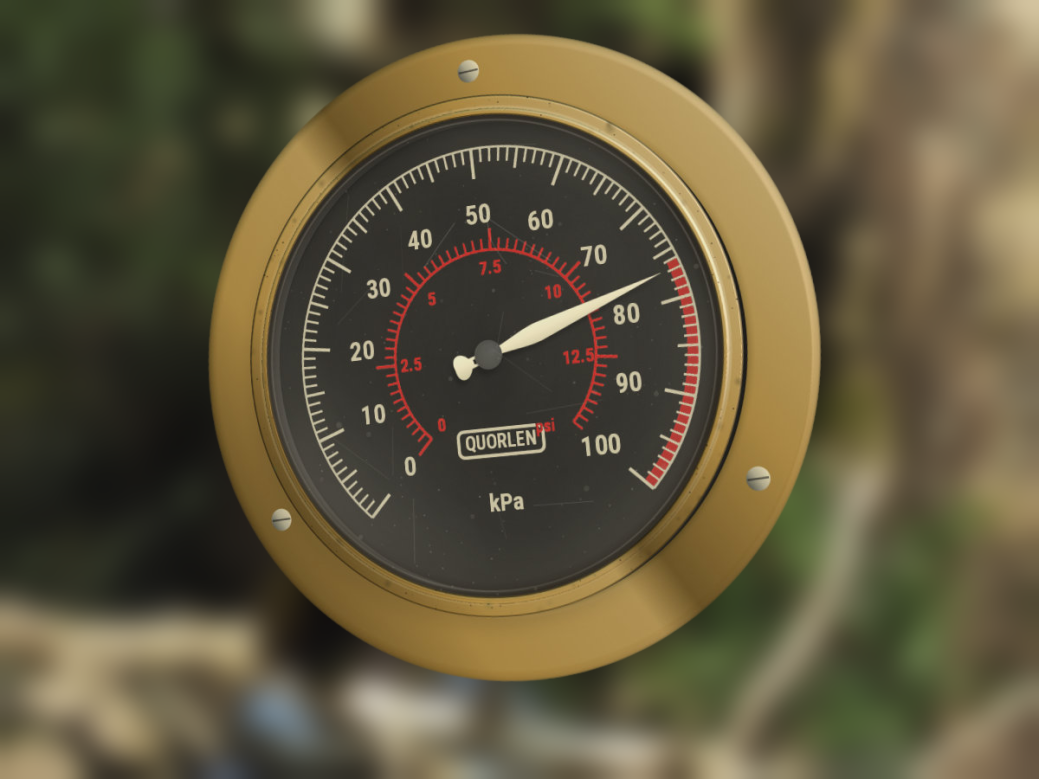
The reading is 77kPa
